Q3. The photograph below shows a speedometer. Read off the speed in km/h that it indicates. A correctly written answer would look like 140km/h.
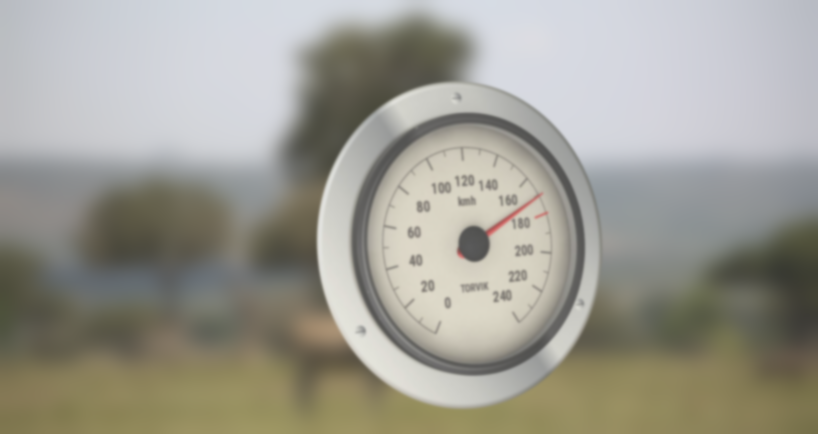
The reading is 170km/h
